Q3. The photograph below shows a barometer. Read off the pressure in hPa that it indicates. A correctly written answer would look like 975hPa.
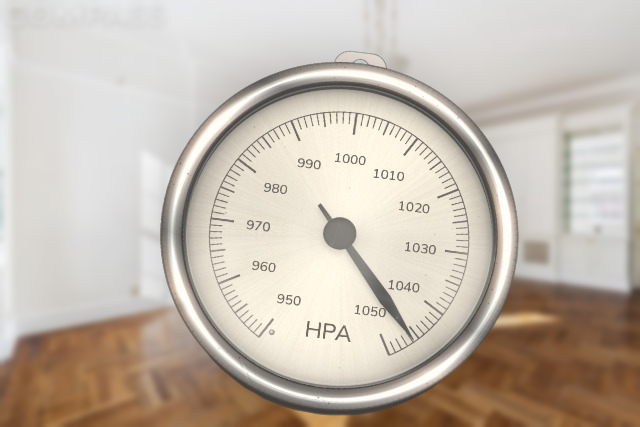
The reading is 1046hPa
